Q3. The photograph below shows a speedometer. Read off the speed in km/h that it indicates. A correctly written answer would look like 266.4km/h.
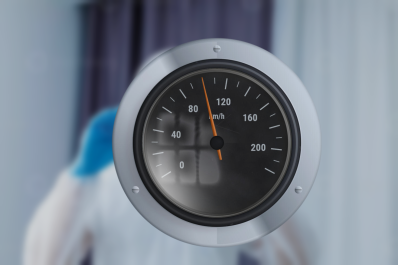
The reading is 100km/h
